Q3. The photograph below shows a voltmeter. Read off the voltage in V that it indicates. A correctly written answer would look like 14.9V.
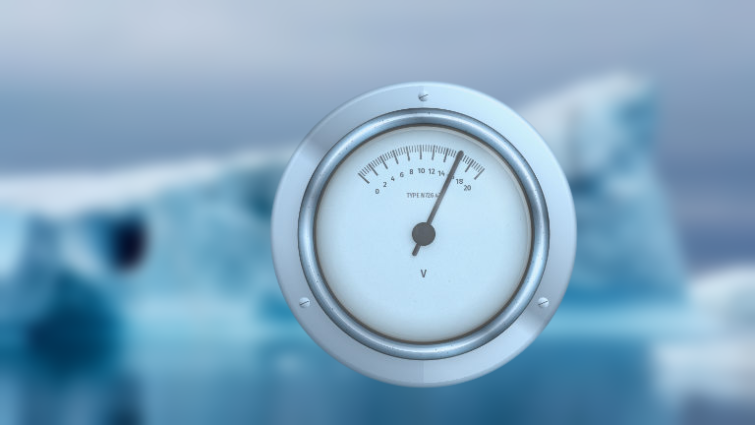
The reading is 16V
